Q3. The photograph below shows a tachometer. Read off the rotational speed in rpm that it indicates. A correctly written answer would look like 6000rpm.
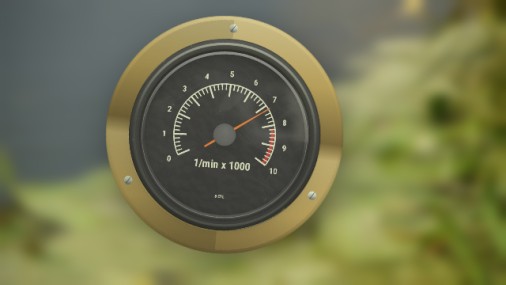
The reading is 7200rpm
